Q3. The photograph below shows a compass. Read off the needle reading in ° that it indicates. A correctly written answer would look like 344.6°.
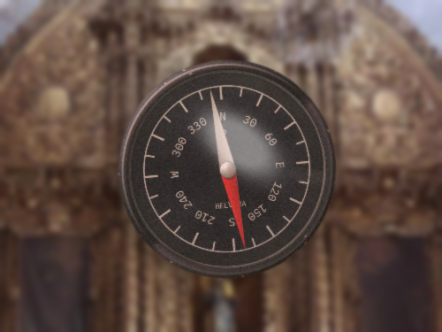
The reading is 172.5°
